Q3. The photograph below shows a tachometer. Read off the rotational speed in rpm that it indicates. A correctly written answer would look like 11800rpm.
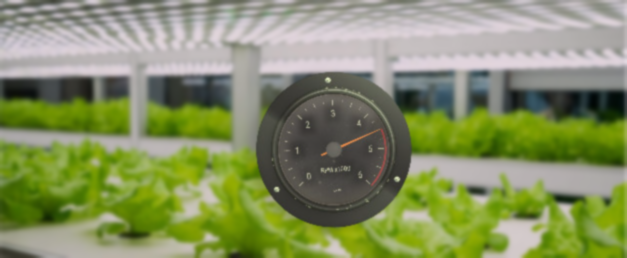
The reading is 4500rpm
